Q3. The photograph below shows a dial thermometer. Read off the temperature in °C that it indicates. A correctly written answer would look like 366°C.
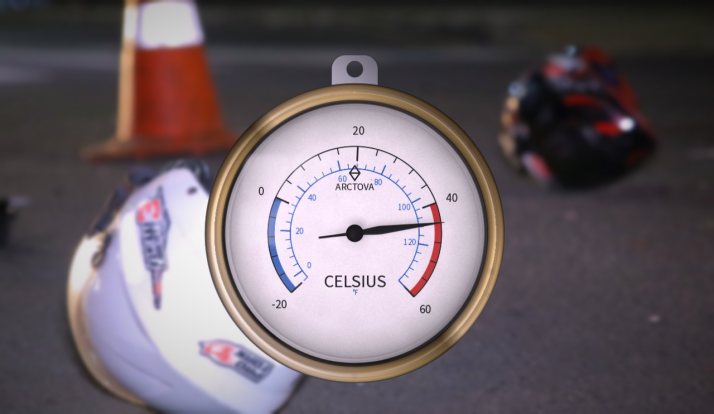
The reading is 44°C
